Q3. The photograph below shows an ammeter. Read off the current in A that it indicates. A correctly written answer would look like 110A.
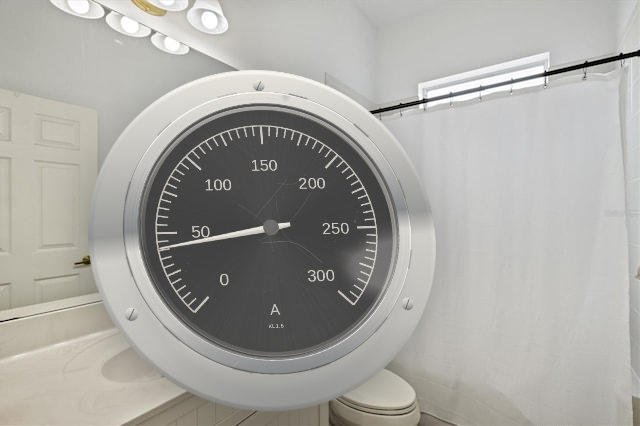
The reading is 40A
